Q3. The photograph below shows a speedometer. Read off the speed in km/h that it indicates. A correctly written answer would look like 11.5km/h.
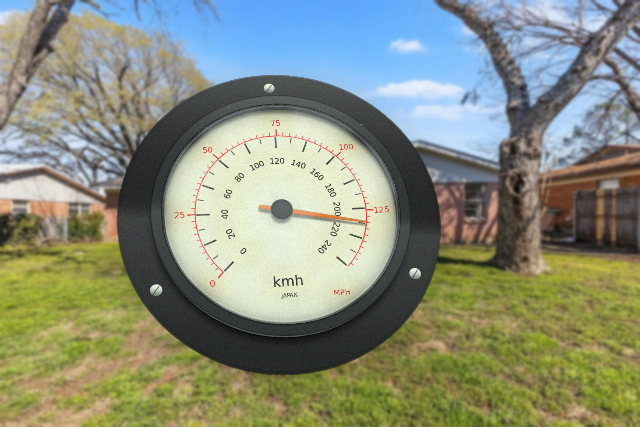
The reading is 210km/h
